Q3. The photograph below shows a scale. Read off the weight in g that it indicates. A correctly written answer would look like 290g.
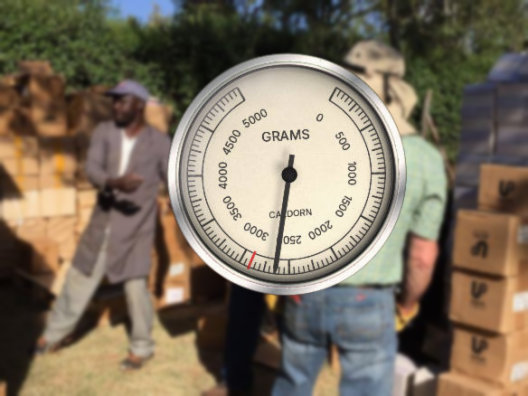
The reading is 2650g
